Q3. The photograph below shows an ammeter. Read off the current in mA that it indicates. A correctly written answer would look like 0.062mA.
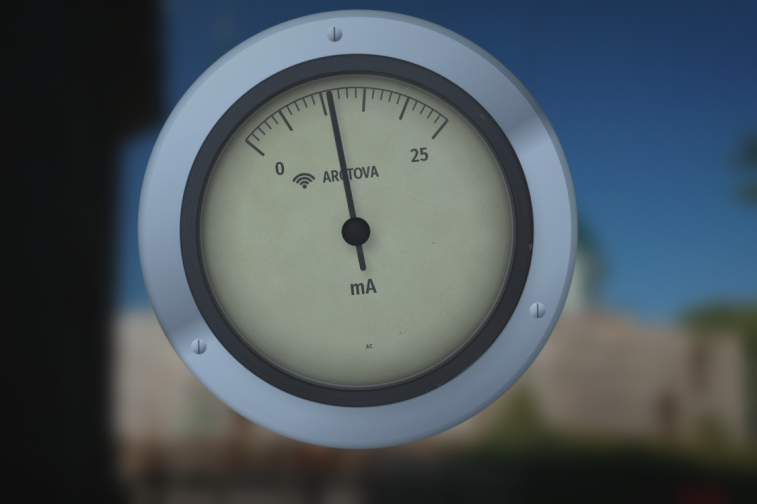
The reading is 11mA
